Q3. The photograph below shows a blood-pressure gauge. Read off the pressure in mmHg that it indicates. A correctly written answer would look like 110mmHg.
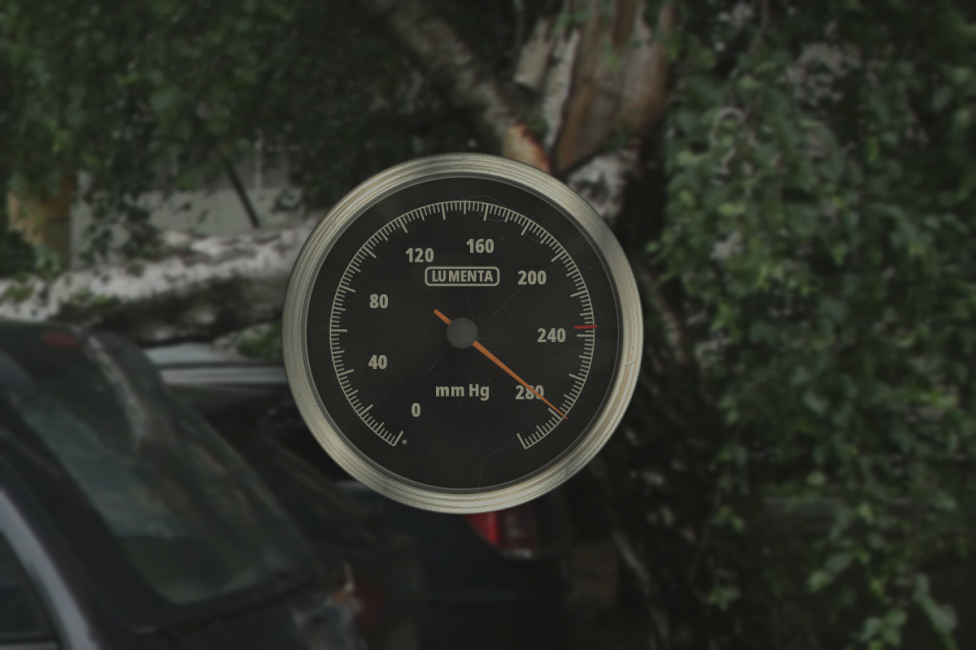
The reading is 278mmHg
